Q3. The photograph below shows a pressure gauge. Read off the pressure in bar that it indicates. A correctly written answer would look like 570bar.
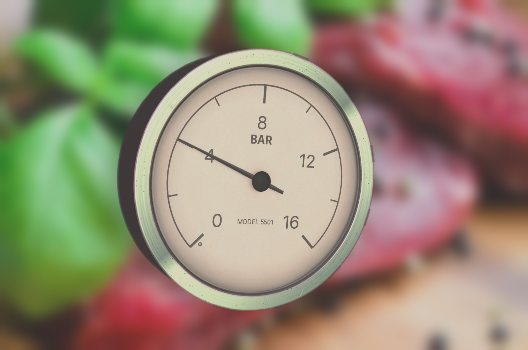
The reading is 4bar
